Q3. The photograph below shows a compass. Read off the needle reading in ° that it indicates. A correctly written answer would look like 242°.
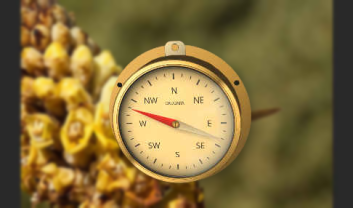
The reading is 290°
